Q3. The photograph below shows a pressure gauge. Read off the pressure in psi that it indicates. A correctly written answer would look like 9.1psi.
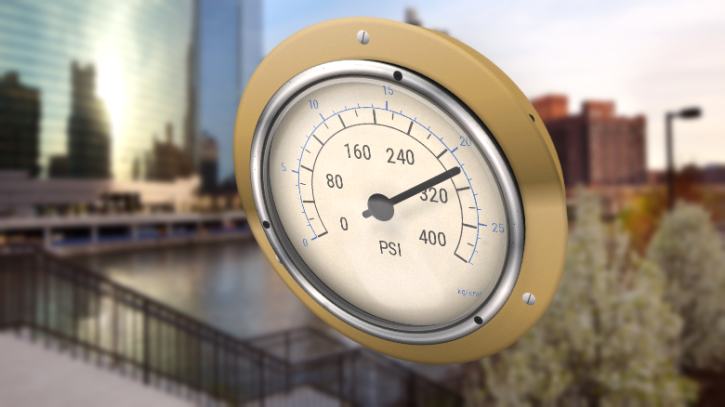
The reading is 300psi
